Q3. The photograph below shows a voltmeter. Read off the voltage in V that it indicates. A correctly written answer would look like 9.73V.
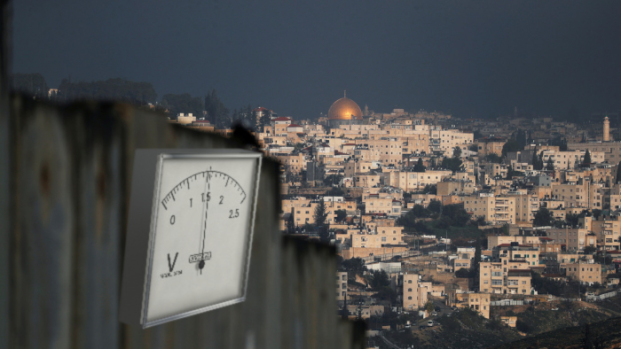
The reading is 1.5V
